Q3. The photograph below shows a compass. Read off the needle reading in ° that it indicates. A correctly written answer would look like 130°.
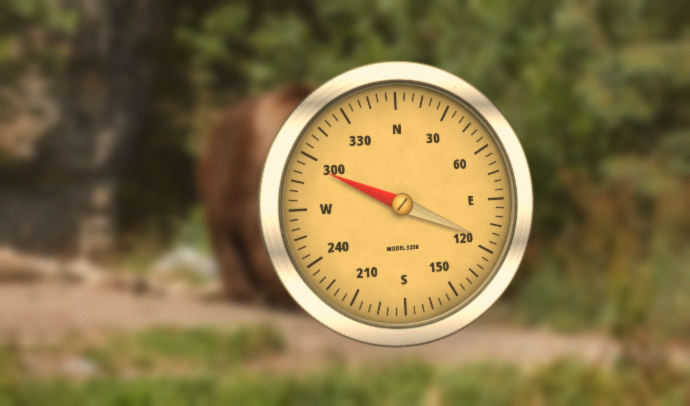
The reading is 295°
